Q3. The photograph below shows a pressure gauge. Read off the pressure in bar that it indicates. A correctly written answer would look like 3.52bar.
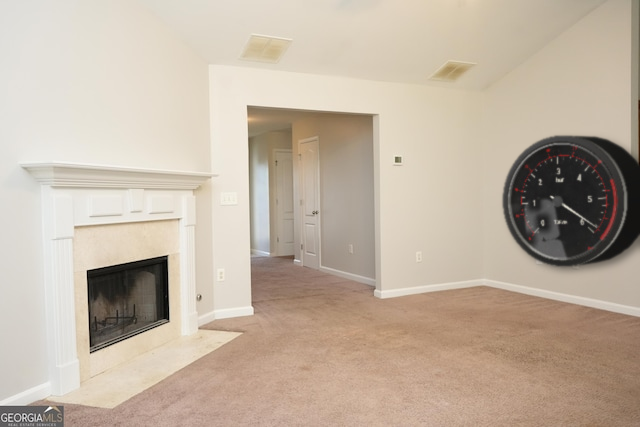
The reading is 5.8bar
